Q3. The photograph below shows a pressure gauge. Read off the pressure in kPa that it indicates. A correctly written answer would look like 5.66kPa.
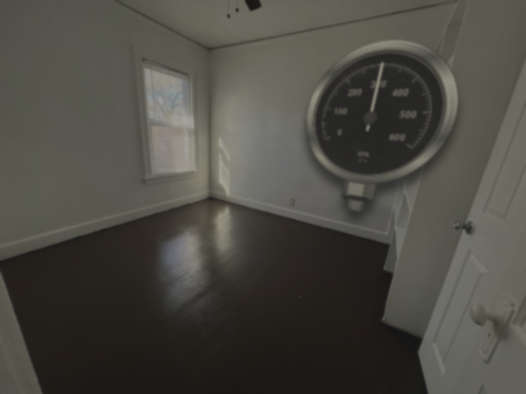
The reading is 300kPa
